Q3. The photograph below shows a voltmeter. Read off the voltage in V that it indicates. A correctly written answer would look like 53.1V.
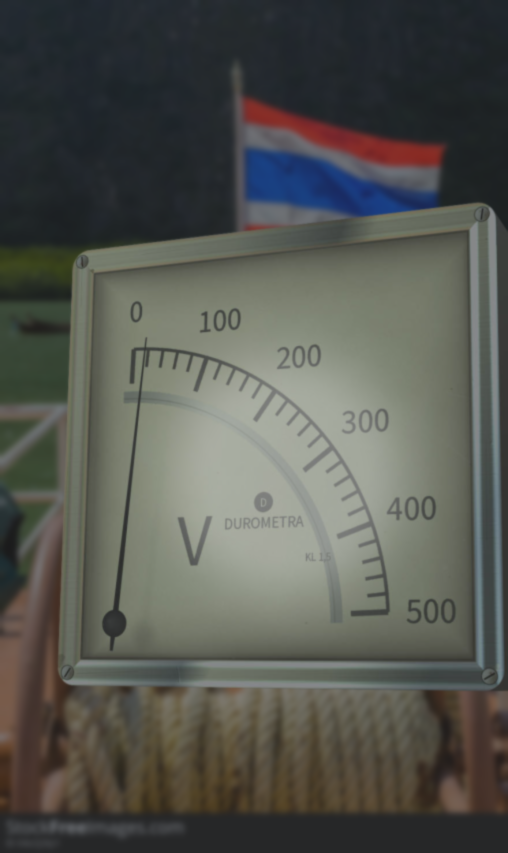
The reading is 20V
